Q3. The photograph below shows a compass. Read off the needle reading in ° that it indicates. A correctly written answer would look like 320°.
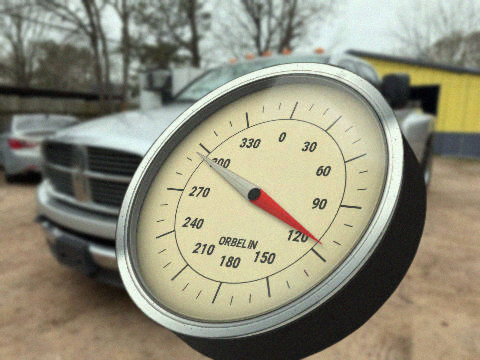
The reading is 115°
